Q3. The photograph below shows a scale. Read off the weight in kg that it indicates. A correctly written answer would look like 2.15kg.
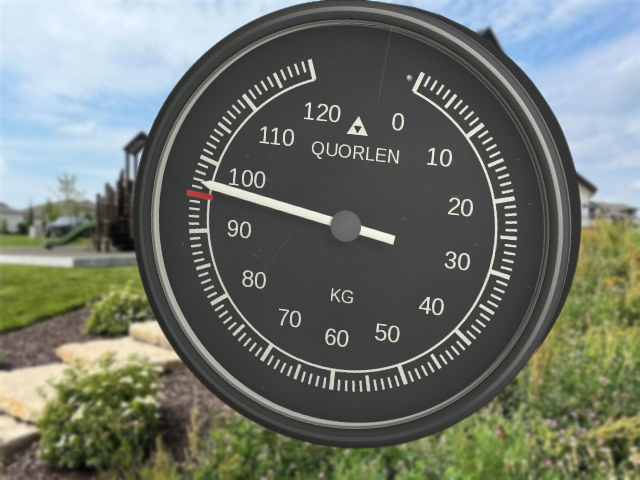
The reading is 97kg
